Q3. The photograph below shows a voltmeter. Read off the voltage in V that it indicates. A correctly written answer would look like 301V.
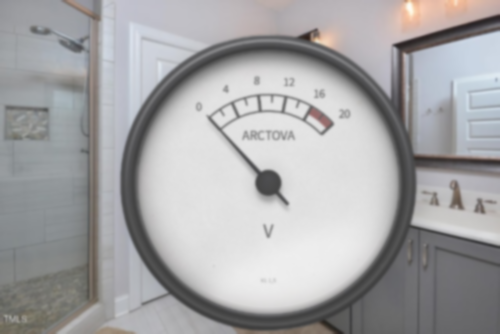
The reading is 0V
